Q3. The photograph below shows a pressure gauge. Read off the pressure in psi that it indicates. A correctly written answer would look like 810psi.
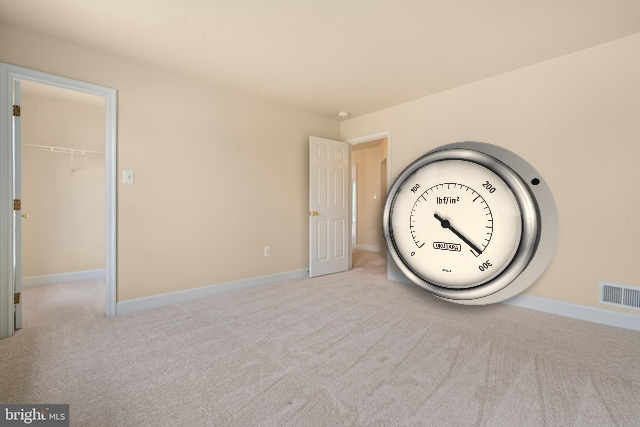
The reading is 290psi
